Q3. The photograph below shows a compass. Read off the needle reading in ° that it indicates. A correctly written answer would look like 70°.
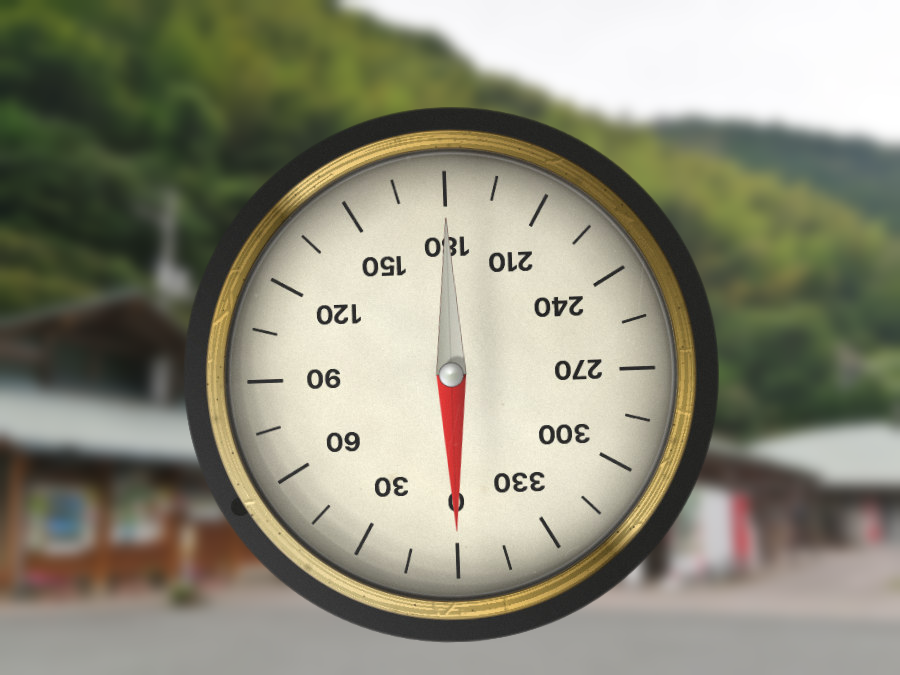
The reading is 0°
